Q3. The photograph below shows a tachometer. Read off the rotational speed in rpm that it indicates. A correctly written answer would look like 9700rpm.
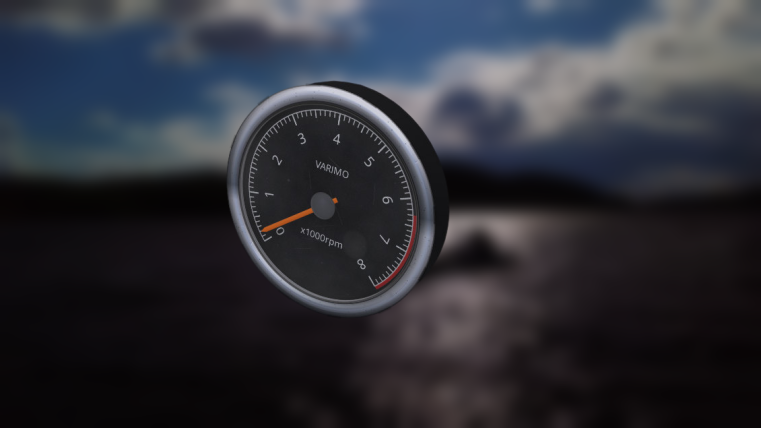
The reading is 200rpm
